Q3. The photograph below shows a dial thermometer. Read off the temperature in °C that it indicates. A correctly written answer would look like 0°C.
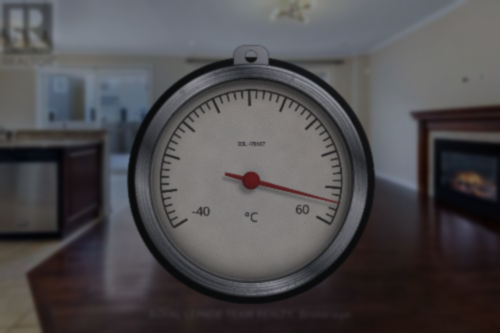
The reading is 54°C
